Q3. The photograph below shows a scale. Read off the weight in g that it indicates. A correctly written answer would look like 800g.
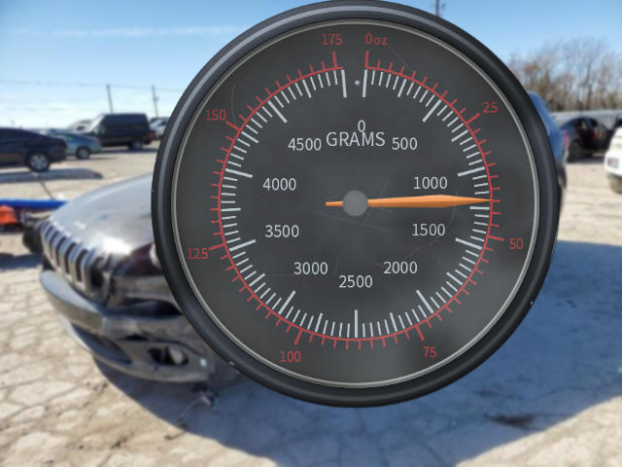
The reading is 1200g
